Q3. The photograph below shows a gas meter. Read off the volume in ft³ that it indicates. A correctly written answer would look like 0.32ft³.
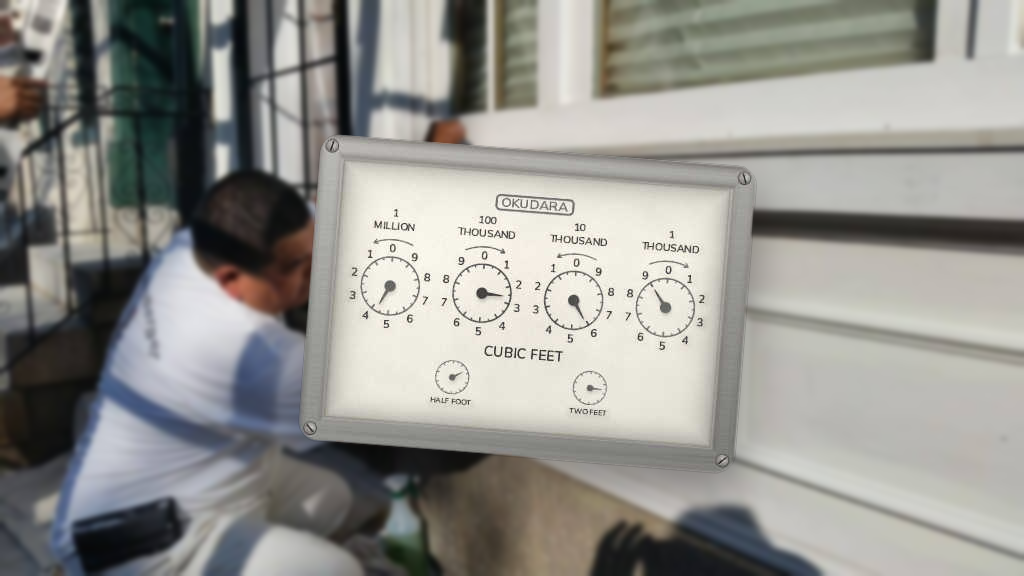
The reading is 425900ft³
